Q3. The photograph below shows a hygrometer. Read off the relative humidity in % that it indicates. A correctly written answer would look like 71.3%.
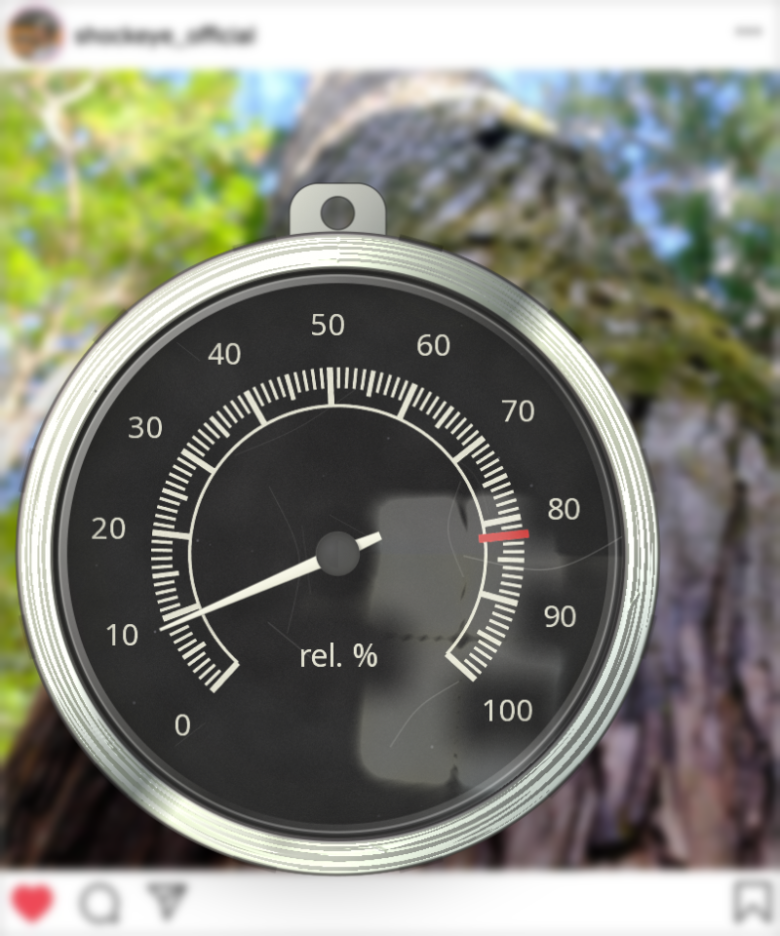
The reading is 9%
